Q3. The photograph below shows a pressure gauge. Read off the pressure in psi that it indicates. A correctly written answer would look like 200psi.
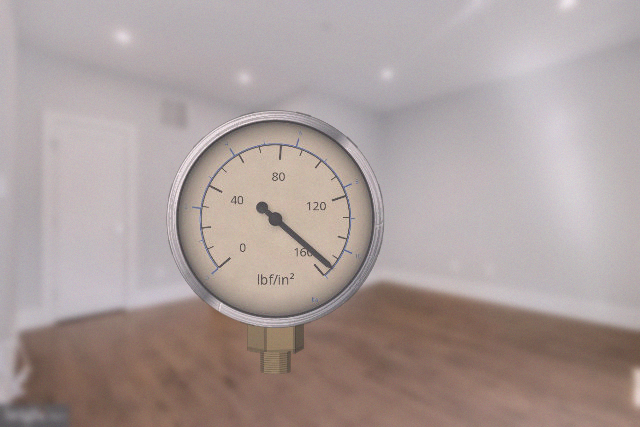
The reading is 155psi
